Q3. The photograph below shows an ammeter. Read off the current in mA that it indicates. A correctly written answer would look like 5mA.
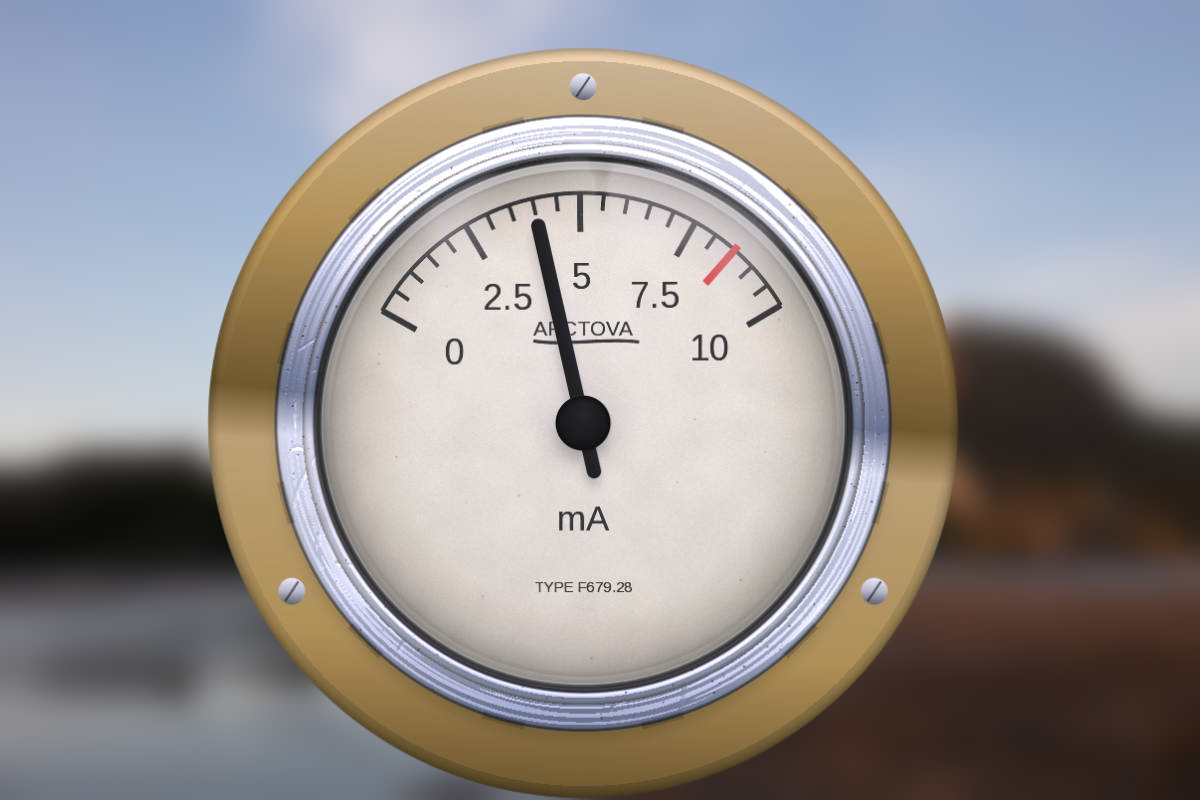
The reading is 4mA
